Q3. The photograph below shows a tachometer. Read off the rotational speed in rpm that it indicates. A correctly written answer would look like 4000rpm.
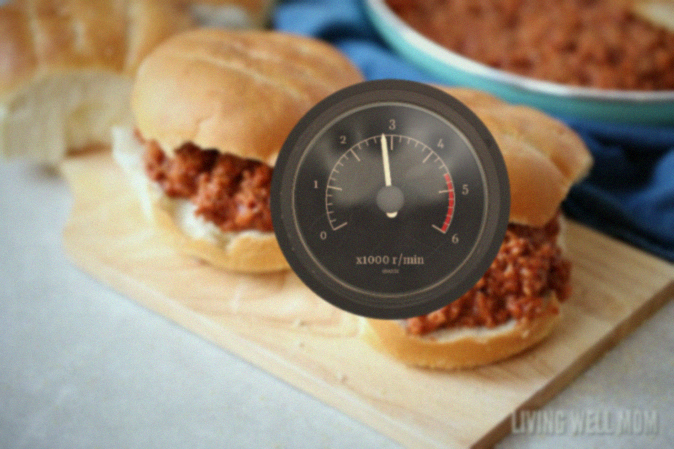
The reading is 2800rpm
